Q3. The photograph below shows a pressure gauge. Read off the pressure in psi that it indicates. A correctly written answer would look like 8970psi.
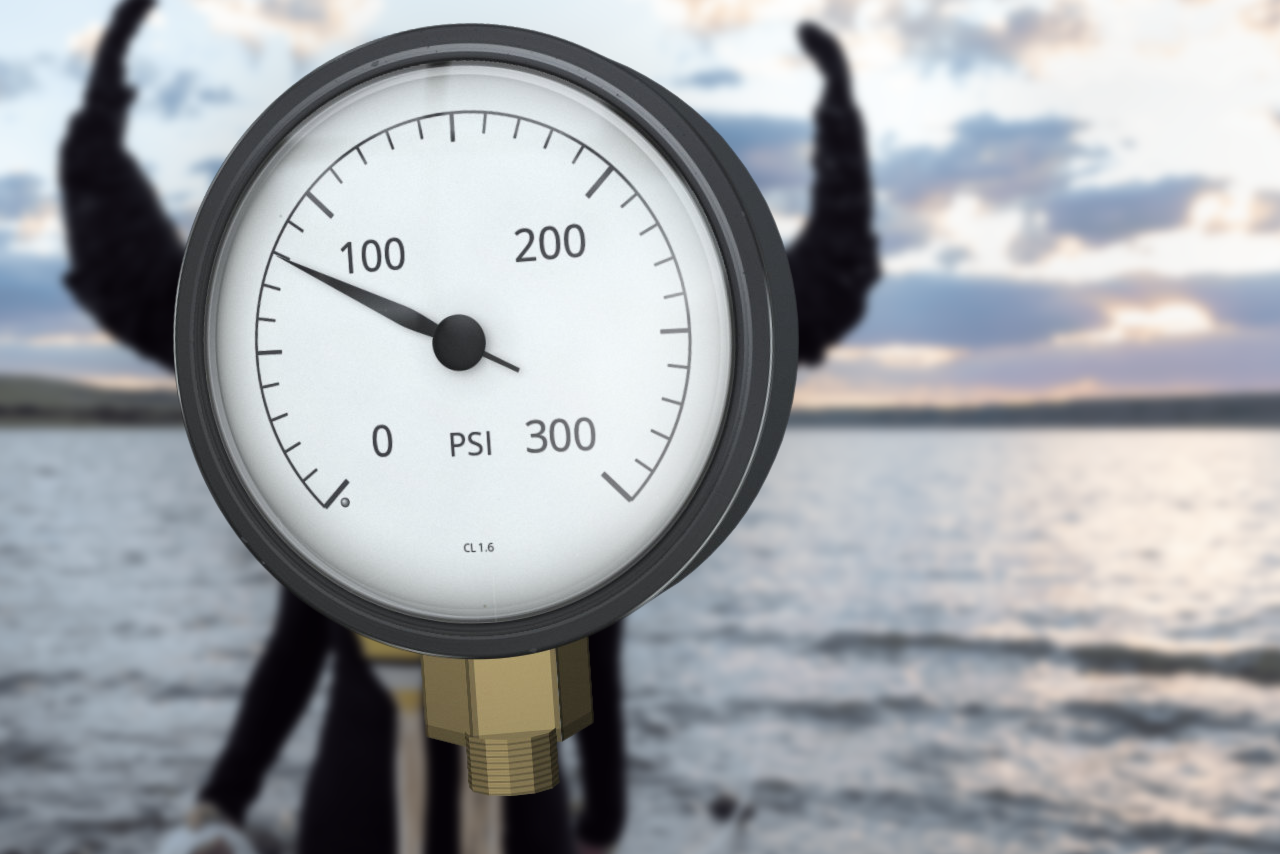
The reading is 80psi
